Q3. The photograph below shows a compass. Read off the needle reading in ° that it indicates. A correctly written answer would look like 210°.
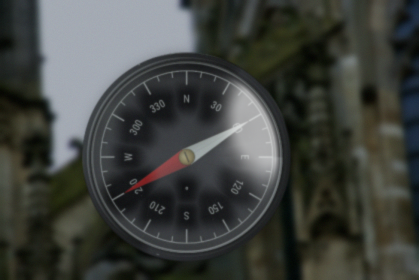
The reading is 240°
